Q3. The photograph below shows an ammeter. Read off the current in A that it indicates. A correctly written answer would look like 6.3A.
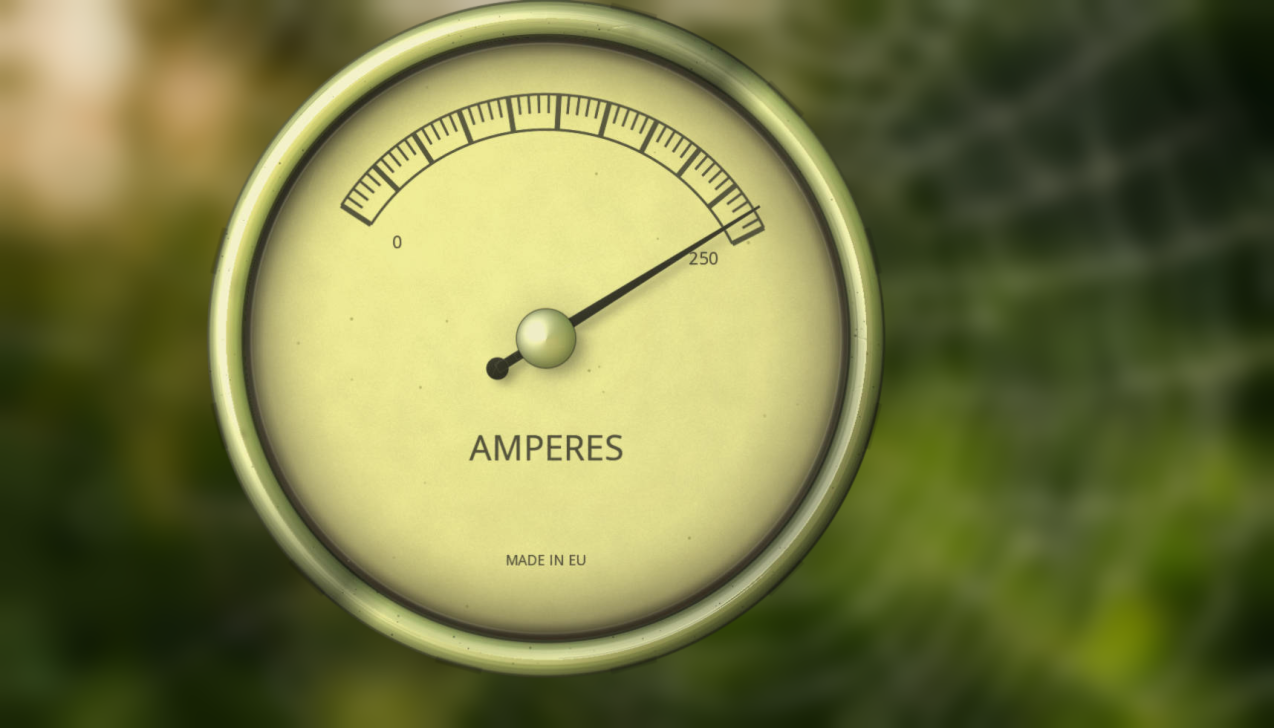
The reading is 240A
